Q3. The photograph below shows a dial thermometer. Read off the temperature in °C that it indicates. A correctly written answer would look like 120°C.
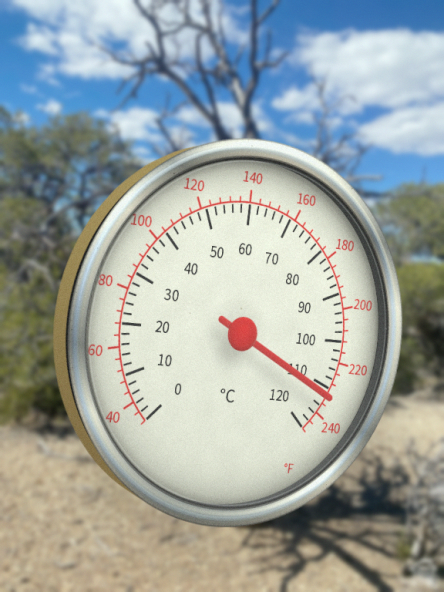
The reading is 112°C
